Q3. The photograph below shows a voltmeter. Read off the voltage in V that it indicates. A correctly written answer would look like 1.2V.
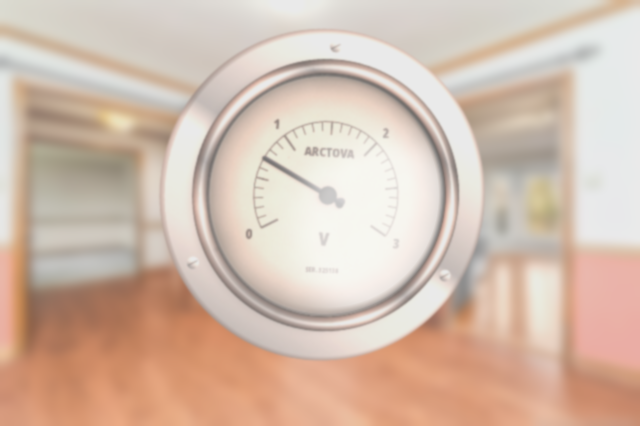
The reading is 0.7V
